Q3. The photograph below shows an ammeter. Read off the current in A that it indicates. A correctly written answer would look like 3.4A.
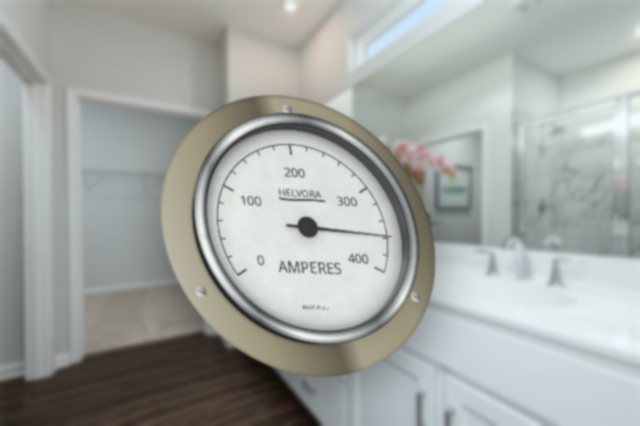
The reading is 360A
